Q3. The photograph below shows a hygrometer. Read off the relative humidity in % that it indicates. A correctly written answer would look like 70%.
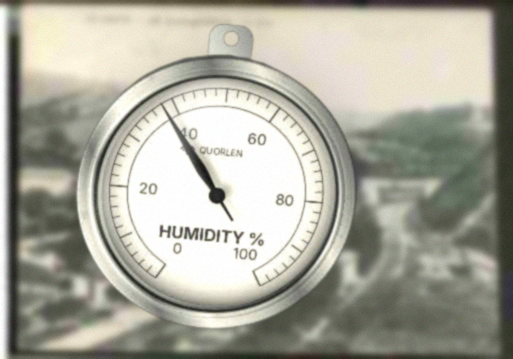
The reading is 38%
